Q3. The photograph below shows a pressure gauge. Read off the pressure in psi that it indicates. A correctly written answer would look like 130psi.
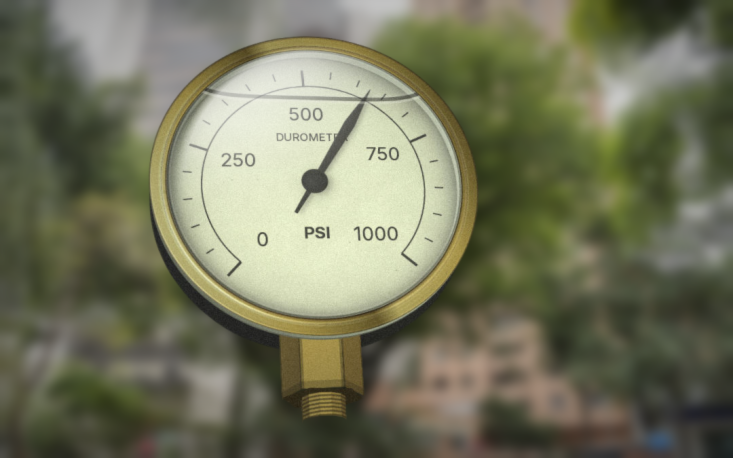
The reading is 625psi
